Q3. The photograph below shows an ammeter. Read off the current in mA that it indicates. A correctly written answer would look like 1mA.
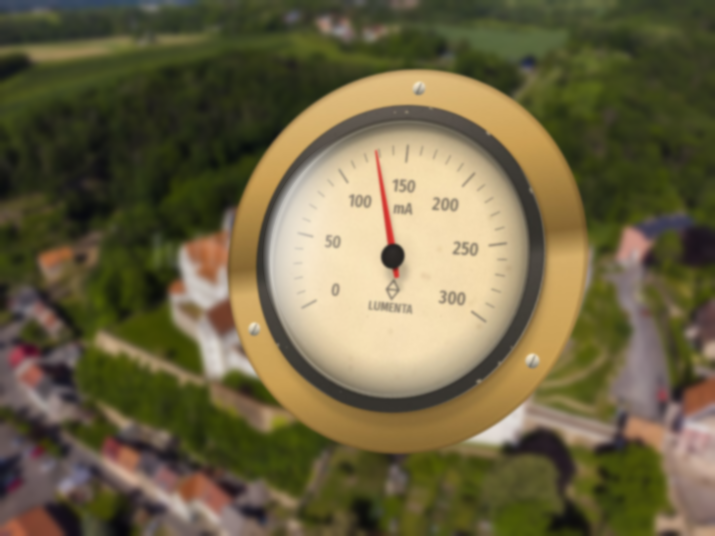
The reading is 130mA
